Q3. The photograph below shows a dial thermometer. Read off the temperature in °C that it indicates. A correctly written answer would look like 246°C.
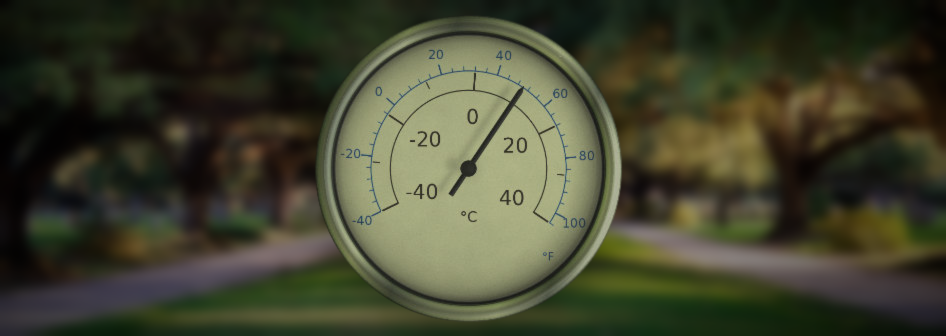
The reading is 10°C
